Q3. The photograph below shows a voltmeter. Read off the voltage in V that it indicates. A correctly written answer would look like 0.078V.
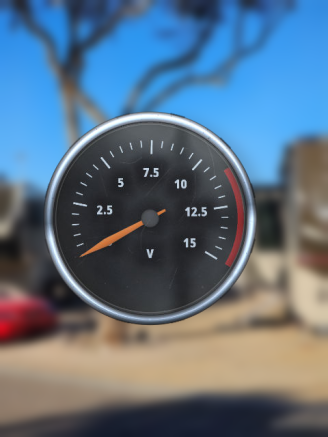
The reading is 0V
